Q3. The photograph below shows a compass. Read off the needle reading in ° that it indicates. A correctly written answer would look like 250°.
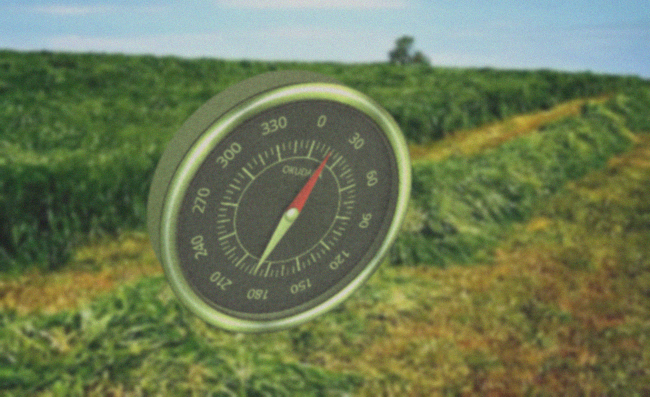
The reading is 15°
